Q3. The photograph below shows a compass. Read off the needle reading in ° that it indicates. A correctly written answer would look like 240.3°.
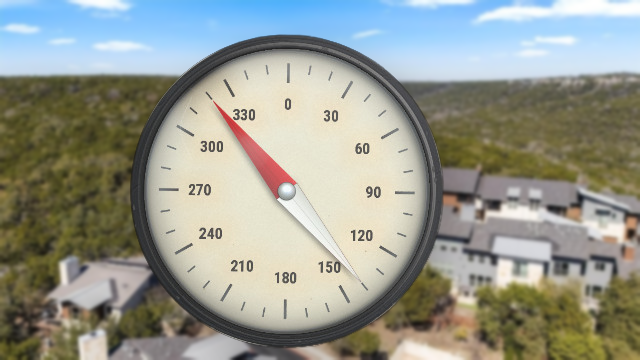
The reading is 320°
